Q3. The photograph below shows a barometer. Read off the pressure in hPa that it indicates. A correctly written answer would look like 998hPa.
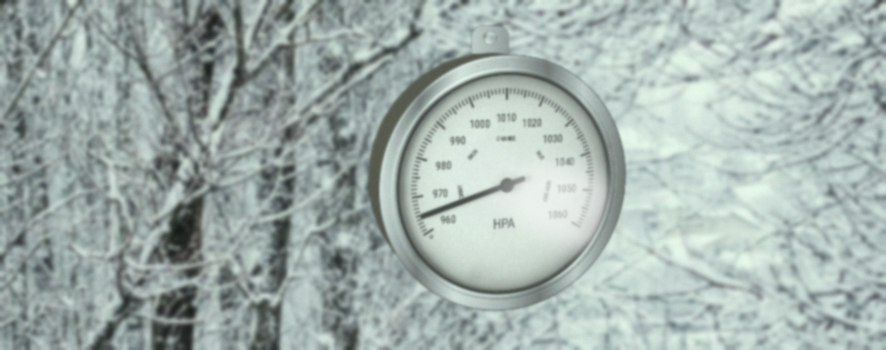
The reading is 965hPa
